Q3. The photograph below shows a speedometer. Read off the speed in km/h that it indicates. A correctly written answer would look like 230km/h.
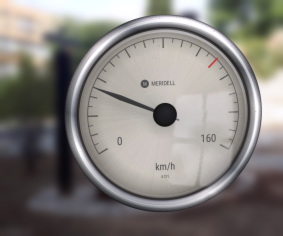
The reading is 35km/h
